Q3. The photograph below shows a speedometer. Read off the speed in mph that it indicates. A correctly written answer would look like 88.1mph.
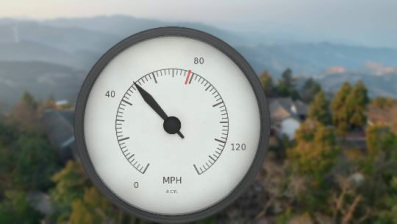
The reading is 50mph
